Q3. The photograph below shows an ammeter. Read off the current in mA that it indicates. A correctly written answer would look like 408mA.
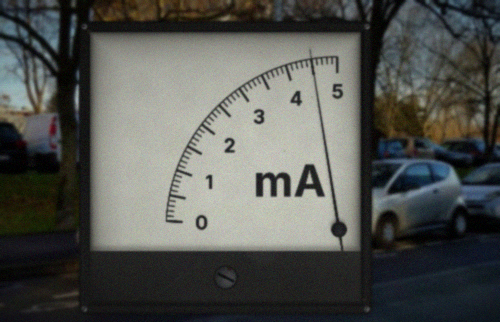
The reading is 4.5mA
